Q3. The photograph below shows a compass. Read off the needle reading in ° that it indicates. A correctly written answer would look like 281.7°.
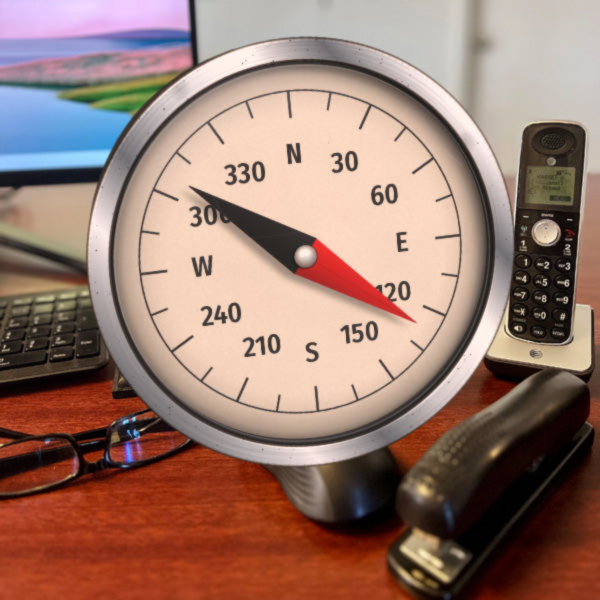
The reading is 127.5°
